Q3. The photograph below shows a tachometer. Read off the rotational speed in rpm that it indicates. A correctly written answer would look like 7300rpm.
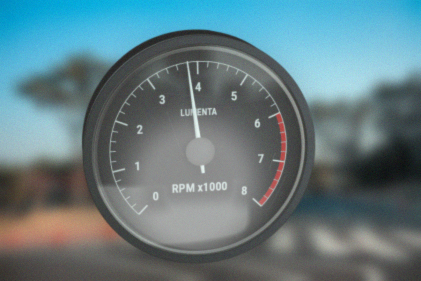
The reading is 3800rpm
